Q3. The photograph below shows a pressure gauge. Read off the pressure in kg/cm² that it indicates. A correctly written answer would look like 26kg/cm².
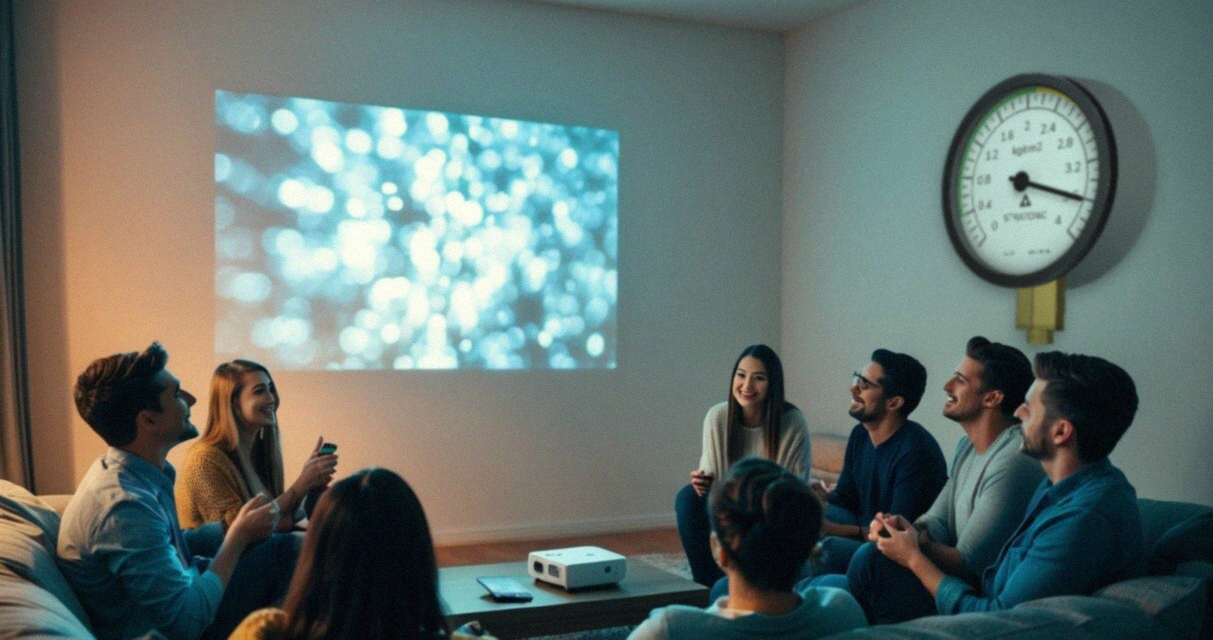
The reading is 3.6kg/cm²
